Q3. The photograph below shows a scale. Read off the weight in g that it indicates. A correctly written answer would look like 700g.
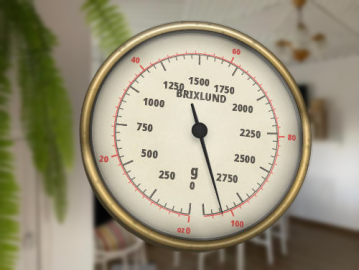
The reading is 2900g
